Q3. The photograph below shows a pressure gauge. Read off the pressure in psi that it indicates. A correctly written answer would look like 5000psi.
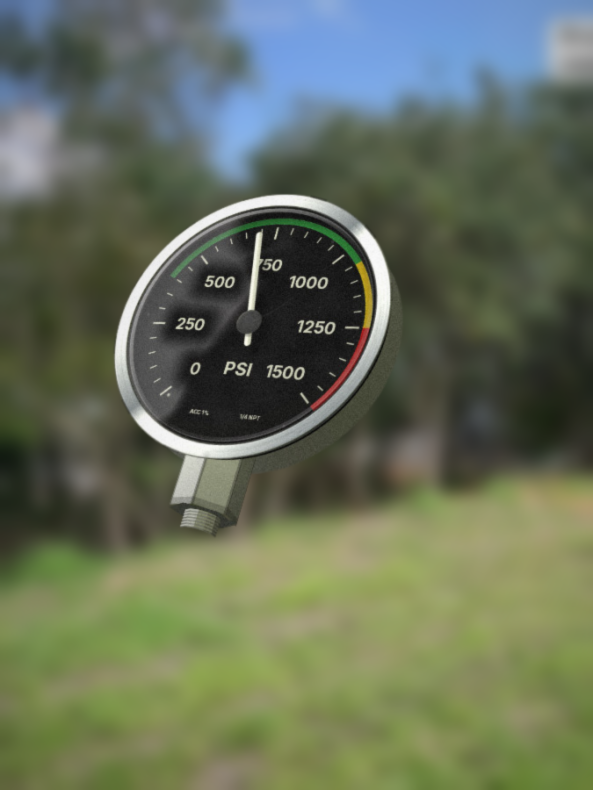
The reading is 700psi
